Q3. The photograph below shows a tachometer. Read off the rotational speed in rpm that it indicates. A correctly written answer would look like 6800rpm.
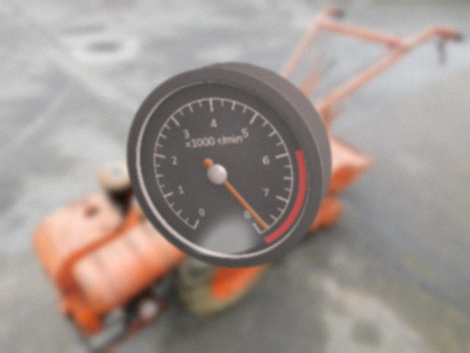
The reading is 7750rpm
